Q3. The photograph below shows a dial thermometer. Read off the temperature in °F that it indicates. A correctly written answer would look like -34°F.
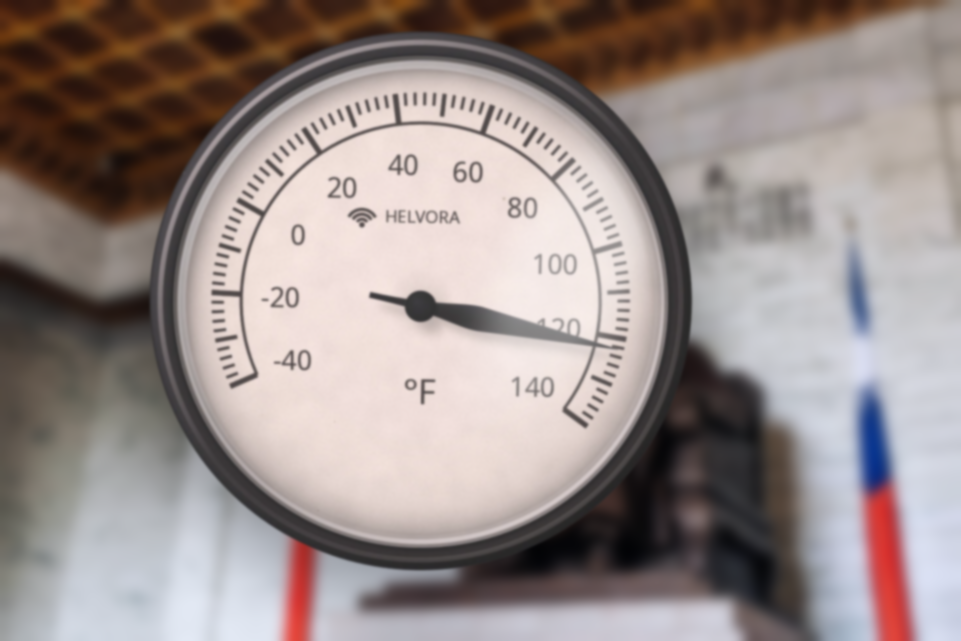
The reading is 122°F
